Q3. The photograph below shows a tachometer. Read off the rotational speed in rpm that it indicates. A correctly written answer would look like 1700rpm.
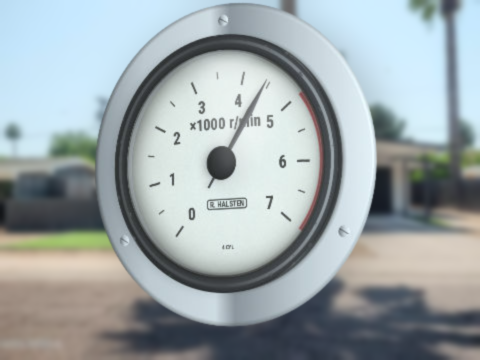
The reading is 4500rpm
